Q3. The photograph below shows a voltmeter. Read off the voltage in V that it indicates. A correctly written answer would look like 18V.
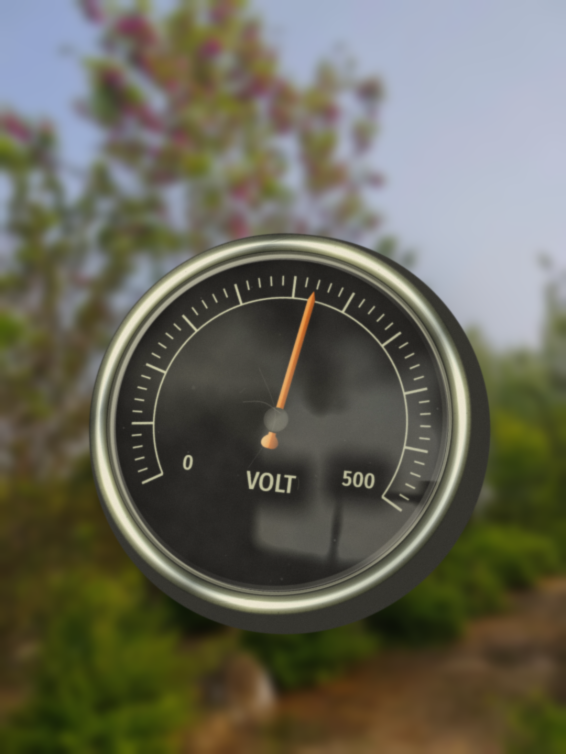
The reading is 270V
